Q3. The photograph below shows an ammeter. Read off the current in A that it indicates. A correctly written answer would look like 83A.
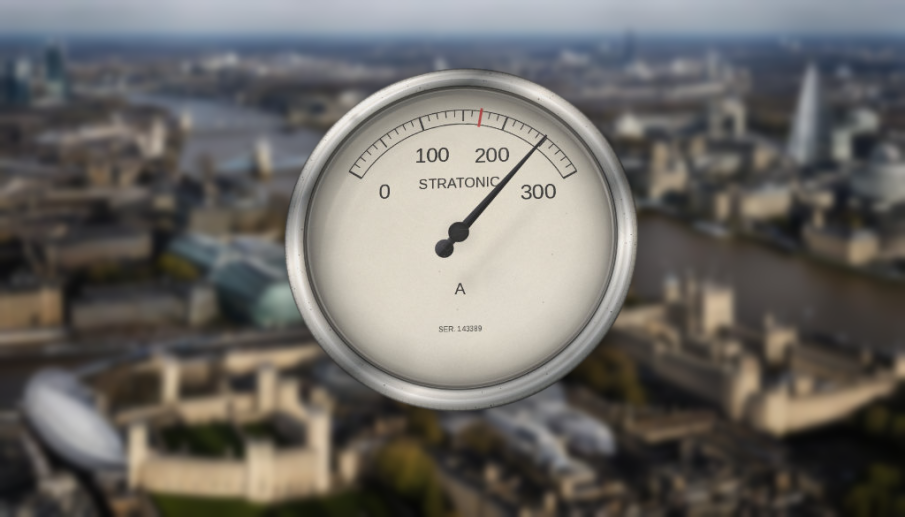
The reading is 250A
